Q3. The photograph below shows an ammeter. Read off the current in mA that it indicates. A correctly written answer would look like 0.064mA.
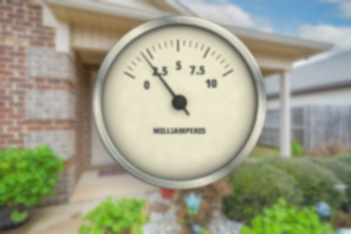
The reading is 2mA
